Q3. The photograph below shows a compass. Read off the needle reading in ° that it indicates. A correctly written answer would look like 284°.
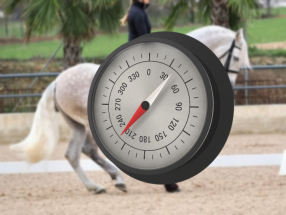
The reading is 220°
